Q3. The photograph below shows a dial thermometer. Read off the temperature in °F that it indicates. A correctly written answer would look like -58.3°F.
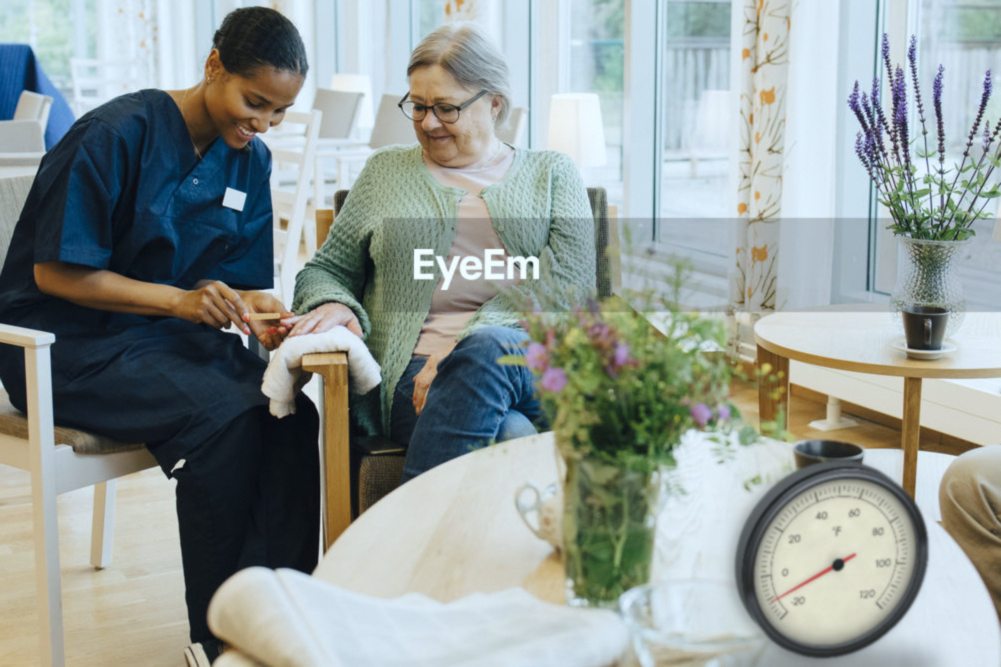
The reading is -10°F
